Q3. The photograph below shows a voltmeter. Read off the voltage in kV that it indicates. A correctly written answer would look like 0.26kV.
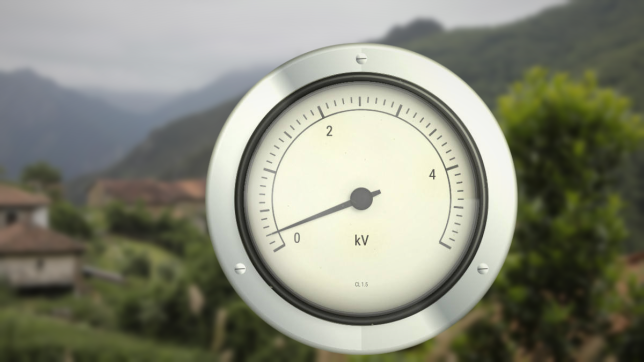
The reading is 0.2kV
